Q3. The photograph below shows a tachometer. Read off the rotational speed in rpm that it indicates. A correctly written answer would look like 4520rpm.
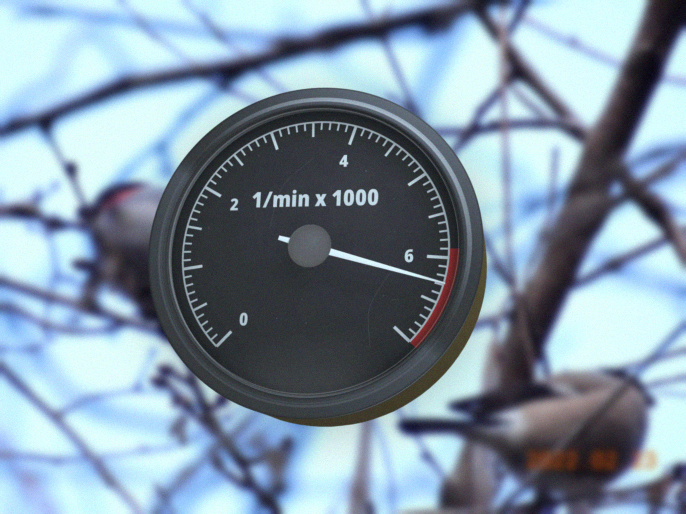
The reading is 6300rpm
